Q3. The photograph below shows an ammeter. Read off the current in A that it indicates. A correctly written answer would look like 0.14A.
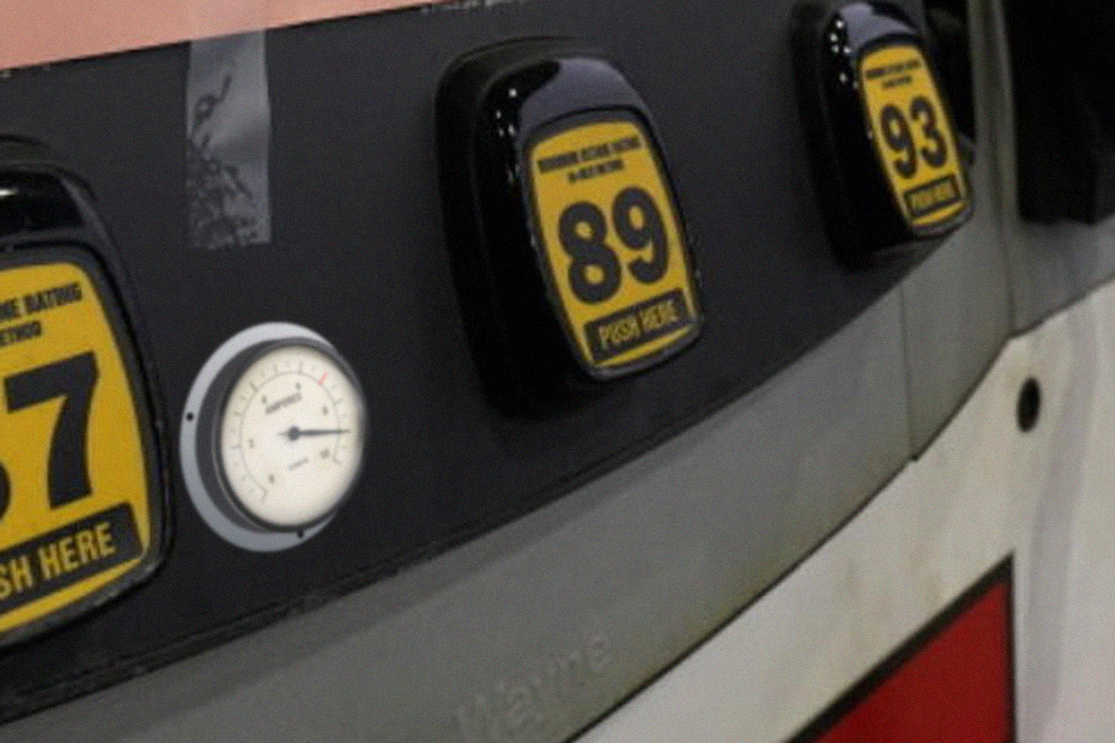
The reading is 9A
